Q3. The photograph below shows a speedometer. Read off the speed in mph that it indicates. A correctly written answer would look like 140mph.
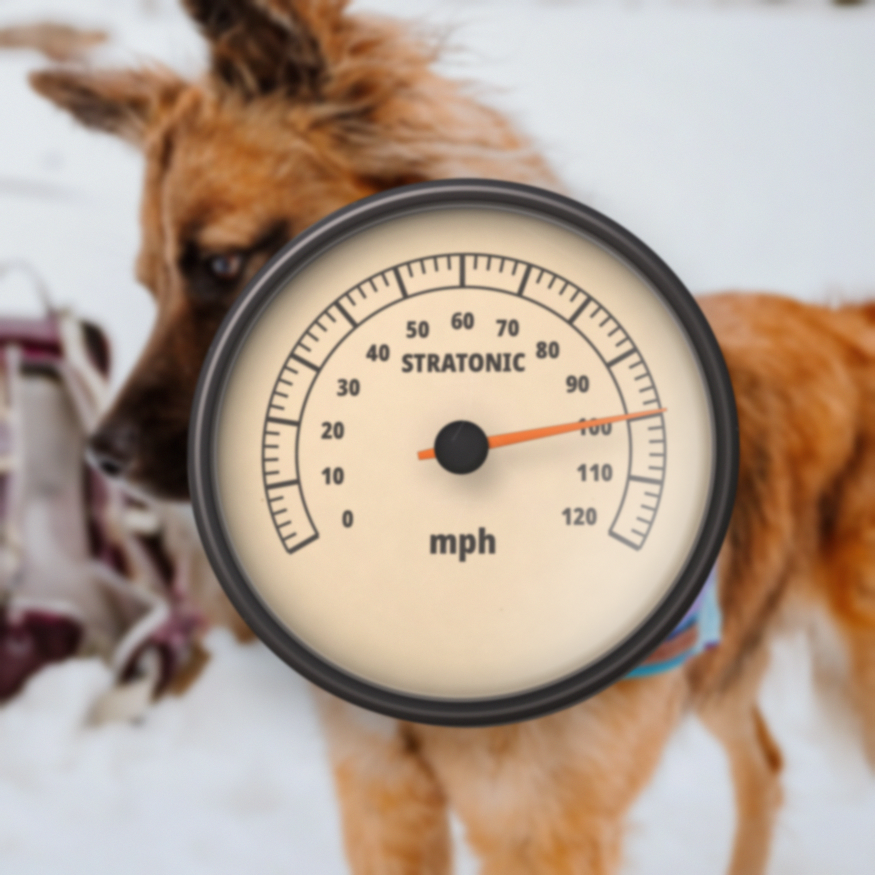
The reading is 100mph
